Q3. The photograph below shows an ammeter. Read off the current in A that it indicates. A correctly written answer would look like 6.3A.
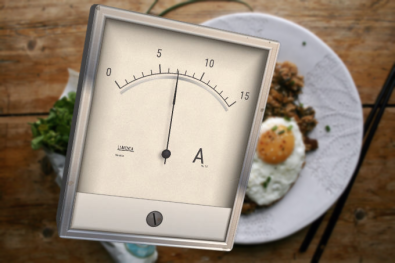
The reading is 7A
